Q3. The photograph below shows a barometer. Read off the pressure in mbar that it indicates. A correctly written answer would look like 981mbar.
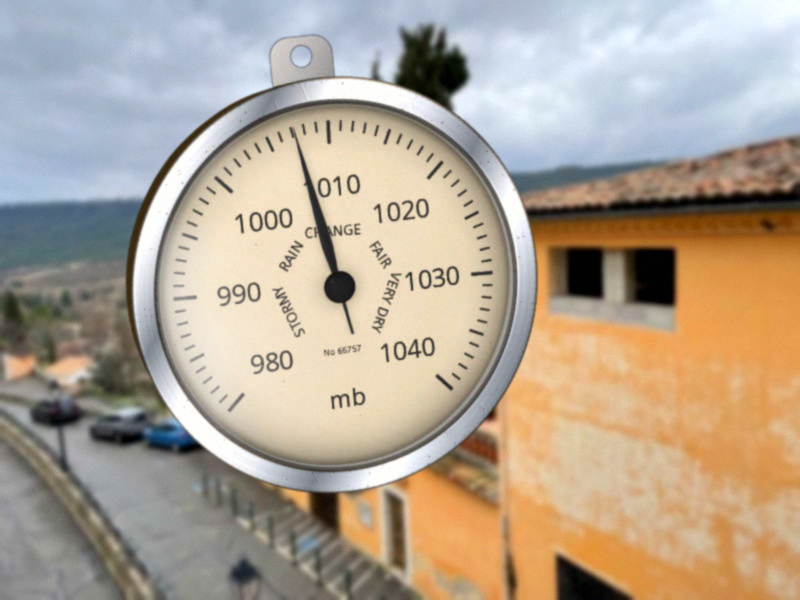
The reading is 1007mbar
